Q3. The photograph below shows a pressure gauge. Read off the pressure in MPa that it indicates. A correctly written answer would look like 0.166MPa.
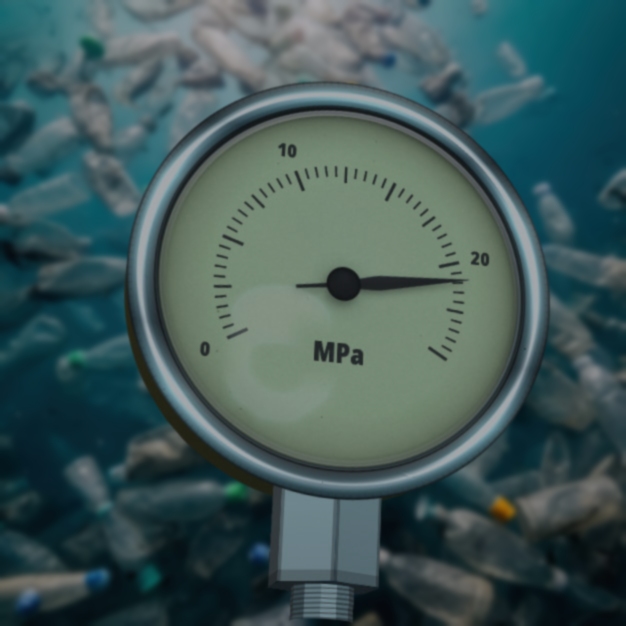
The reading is 21MPa
